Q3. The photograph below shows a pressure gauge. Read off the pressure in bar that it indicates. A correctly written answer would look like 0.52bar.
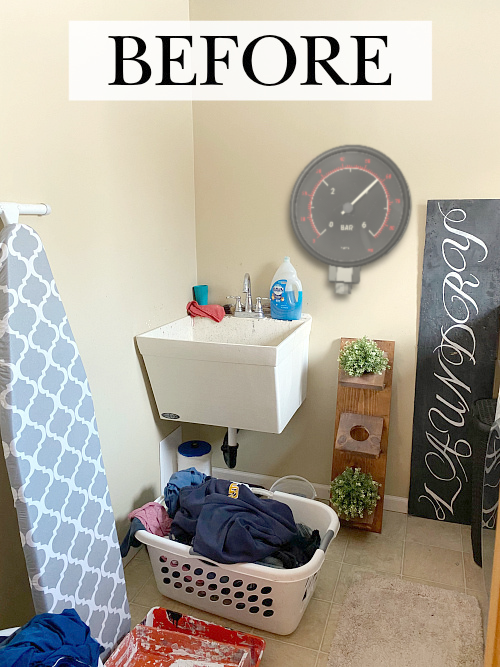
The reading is 4bar
